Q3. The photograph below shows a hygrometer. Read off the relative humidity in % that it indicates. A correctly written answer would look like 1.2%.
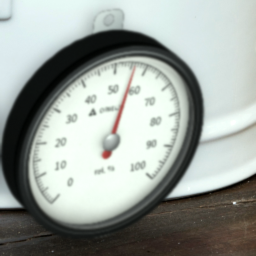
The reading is 55%
